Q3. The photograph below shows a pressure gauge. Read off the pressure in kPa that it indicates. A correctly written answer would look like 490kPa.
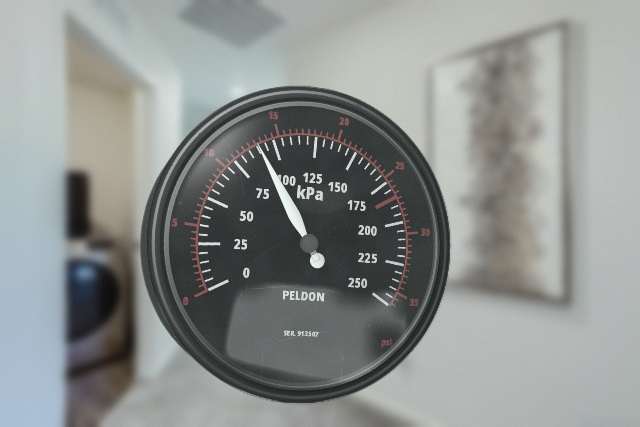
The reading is 90kPa
